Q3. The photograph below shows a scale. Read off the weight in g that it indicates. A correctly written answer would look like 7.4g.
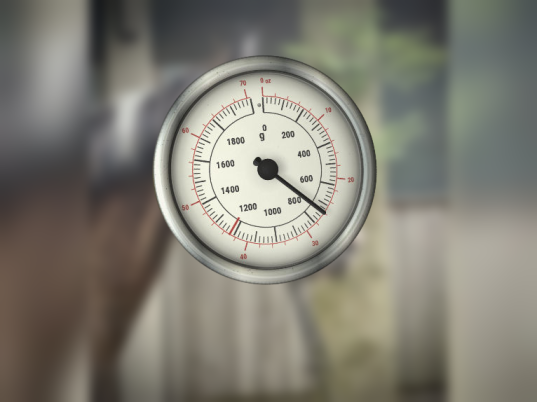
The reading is 740g
